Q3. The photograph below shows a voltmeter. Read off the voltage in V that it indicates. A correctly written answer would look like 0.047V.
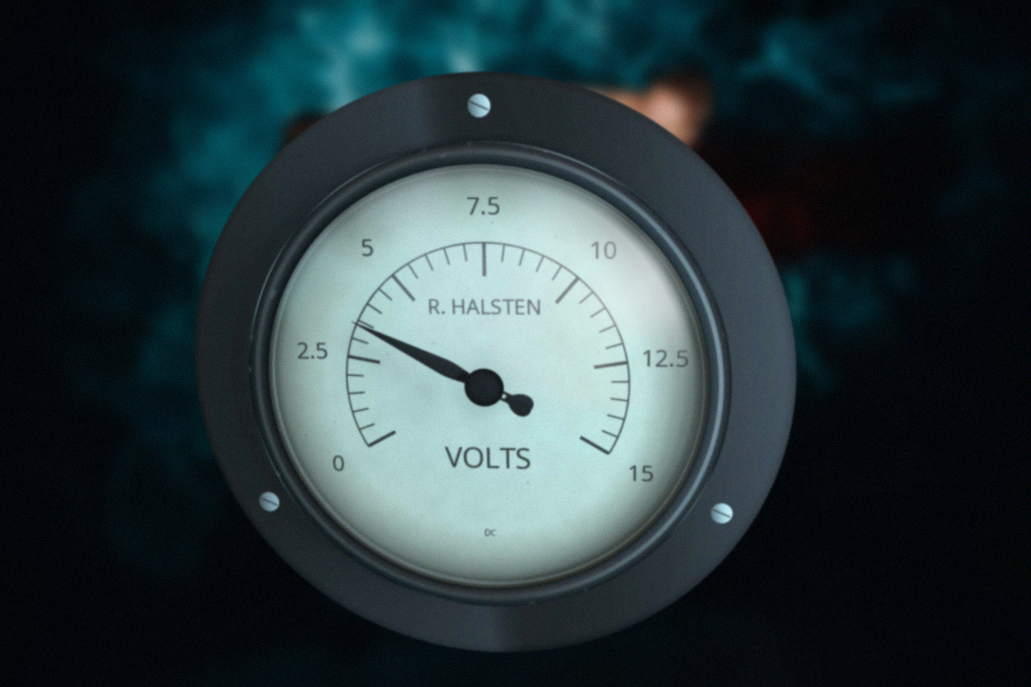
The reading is 3.5V
